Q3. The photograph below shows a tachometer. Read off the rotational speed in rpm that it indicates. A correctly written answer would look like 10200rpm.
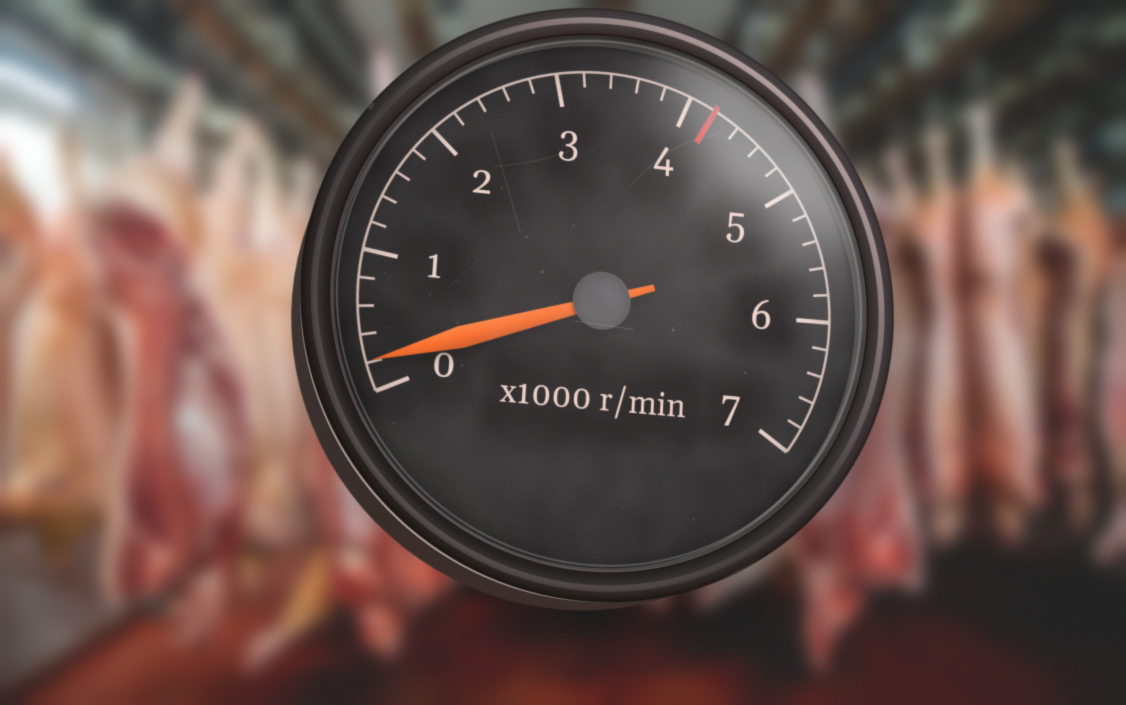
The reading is 200rpm
